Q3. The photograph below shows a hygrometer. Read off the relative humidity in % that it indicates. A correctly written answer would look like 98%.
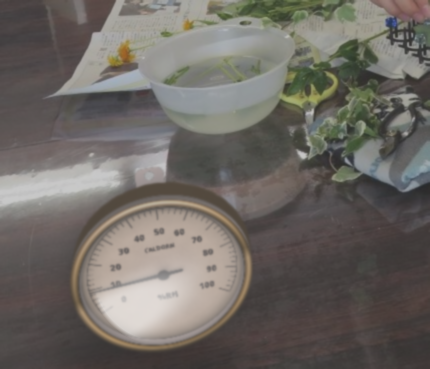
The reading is 10%
